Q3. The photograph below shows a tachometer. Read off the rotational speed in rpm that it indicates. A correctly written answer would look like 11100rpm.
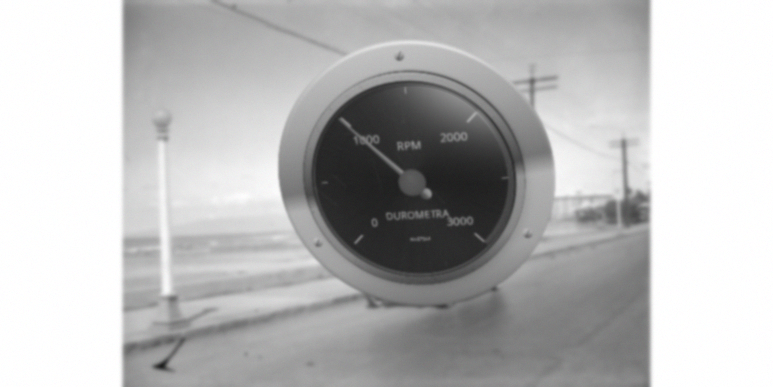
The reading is 1000rpm
